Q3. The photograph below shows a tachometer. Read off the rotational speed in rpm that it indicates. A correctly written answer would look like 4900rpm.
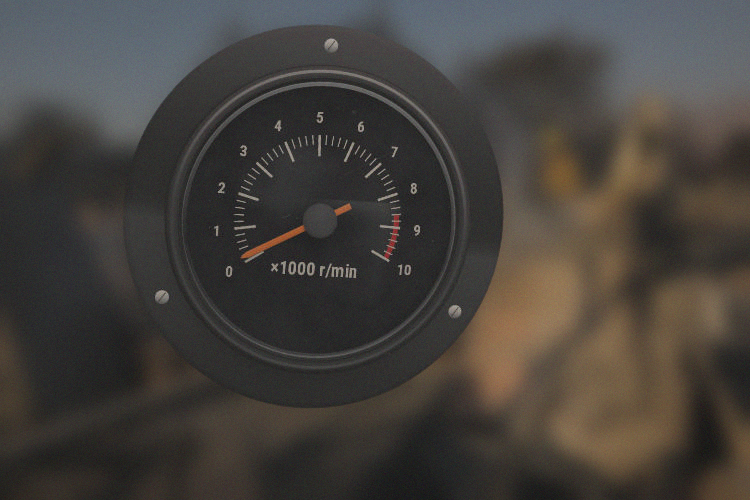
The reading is 200rpm
